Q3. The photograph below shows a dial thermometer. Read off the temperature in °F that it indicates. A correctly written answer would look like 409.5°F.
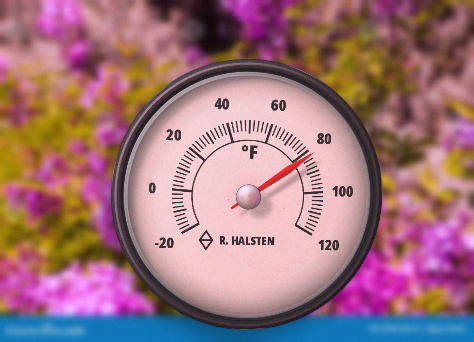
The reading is 82°F
